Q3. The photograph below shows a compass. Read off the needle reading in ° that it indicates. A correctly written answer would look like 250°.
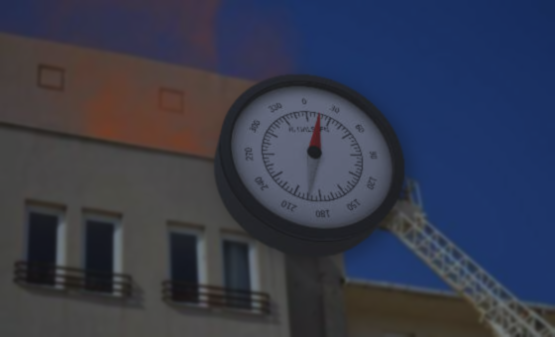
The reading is 15°
